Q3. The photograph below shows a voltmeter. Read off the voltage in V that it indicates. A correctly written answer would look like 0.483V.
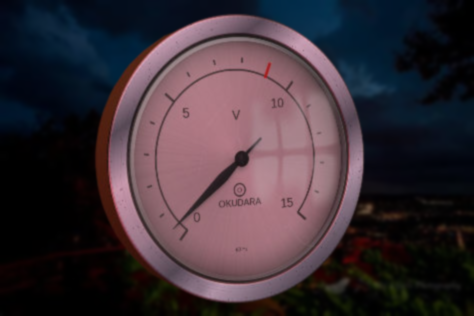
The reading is 0.5V
